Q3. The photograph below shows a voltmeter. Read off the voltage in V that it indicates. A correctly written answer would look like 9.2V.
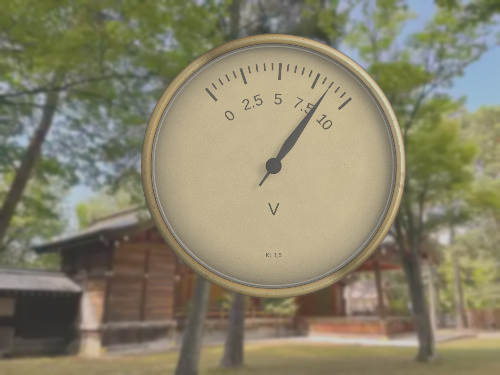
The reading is 8.5V
